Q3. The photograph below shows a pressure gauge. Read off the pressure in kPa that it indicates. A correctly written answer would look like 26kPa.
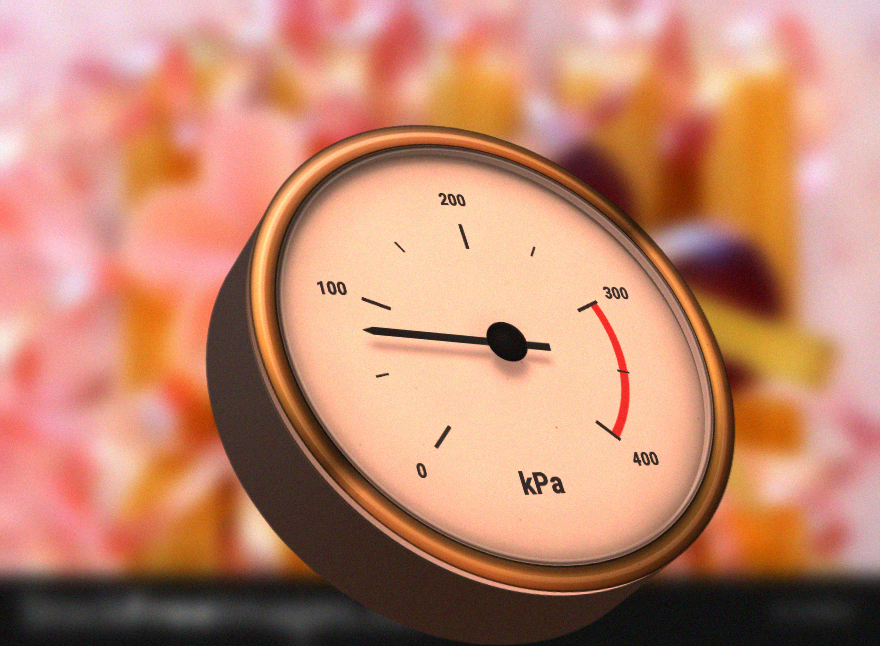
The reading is 75kPa
